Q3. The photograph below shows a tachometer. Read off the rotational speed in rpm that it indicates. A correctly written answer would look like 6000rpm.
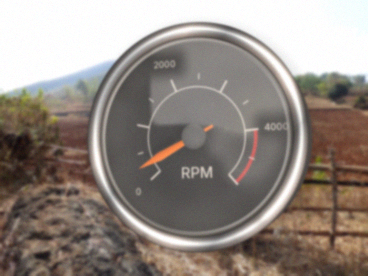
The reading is 250rpm
